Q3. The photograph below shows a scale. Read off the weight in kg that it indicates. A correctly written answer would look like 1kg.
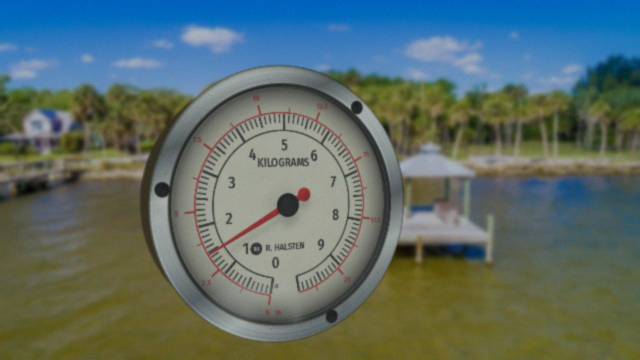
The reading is 1.5kg
